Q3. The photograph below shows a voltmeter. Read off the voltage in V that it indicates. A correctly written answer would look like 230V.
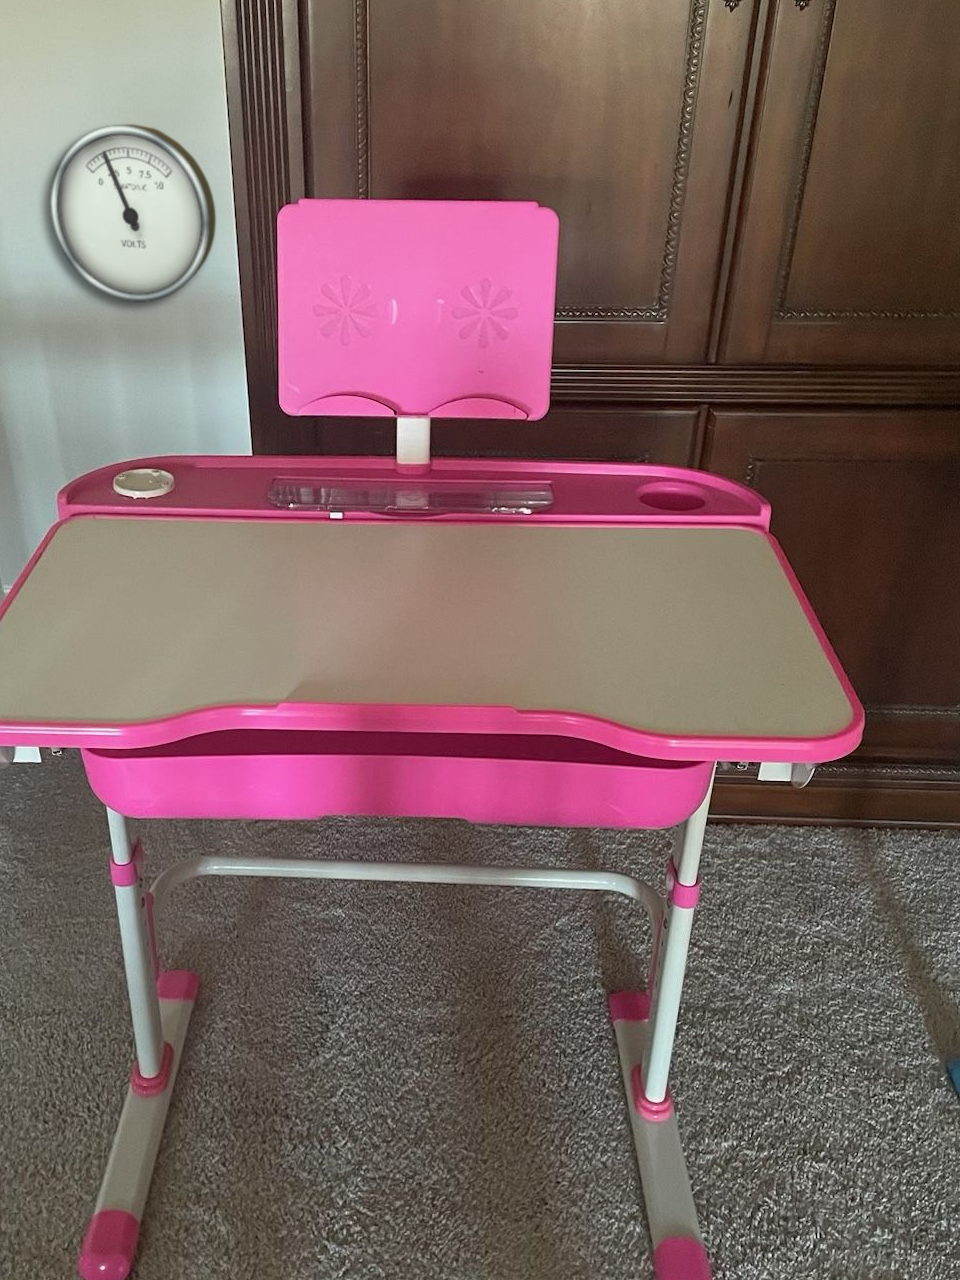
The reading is 2.5V
